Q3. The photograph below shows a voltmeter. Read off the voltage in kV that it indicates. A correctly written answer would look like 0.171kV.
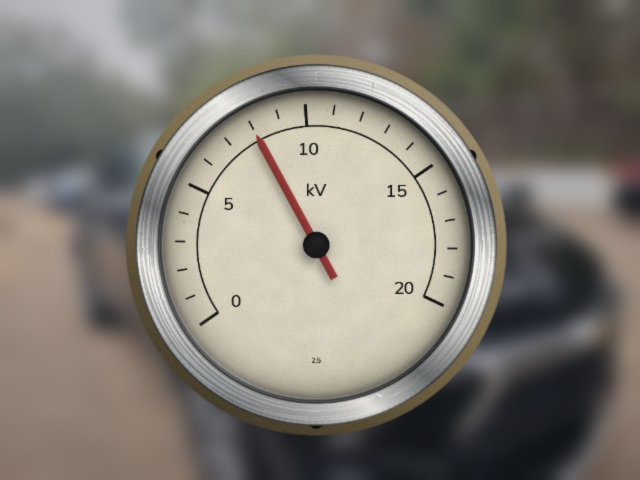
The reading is 8kV
